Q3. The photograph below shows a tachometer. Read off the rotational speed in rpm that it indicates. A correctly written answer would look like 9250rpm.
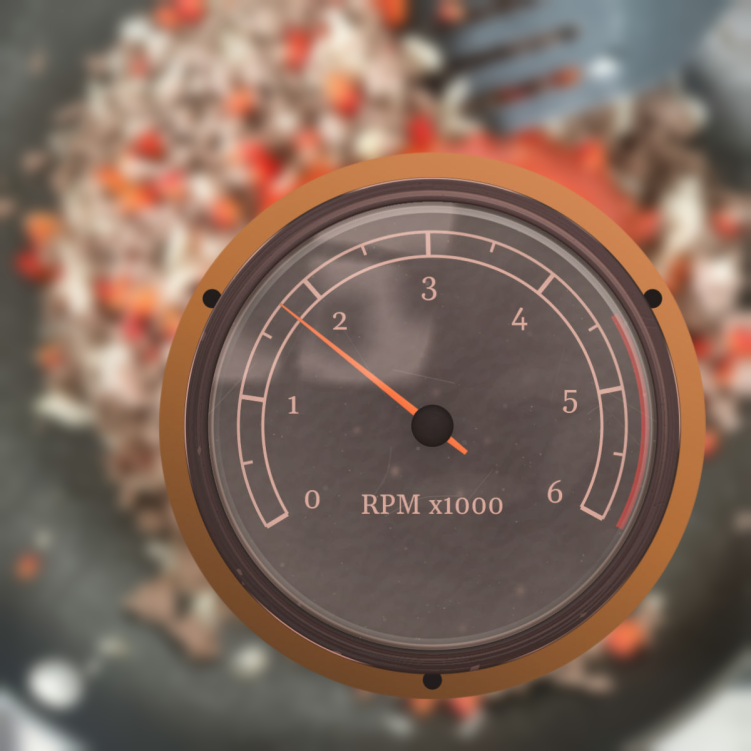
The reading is 1750rpm
